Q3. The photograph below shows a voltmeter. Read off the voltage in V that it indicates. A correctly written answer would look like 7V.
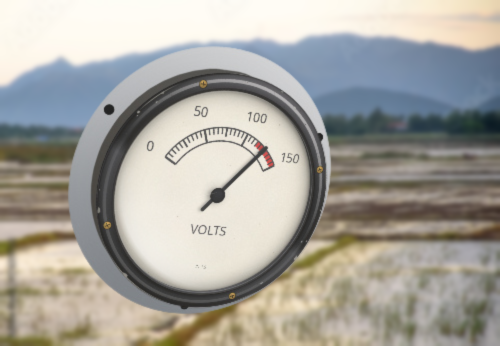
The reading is 125V
